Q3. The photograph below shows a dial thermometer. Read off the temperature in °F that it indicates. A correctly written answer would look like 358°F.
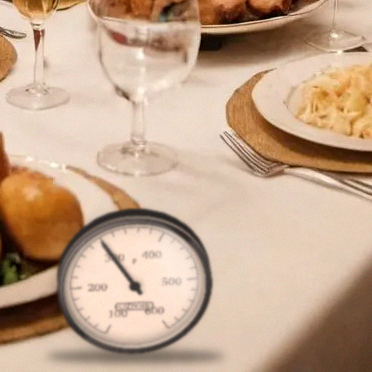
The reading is 300°F
